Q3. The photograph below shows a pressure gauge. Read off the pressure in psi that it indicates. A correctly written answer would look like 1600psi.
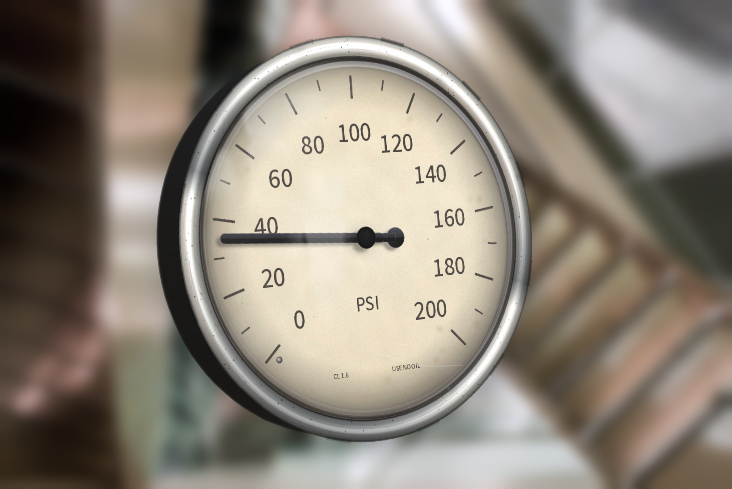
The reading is 35psi
